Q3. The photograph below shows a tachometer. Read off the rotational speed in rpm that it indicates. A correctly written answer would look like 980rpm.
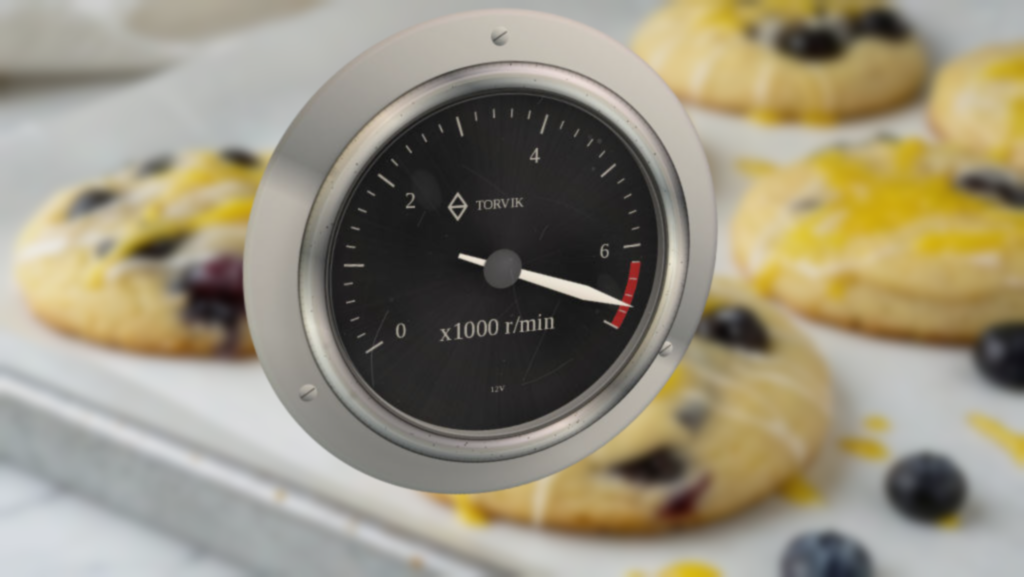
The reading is 6700rpm
